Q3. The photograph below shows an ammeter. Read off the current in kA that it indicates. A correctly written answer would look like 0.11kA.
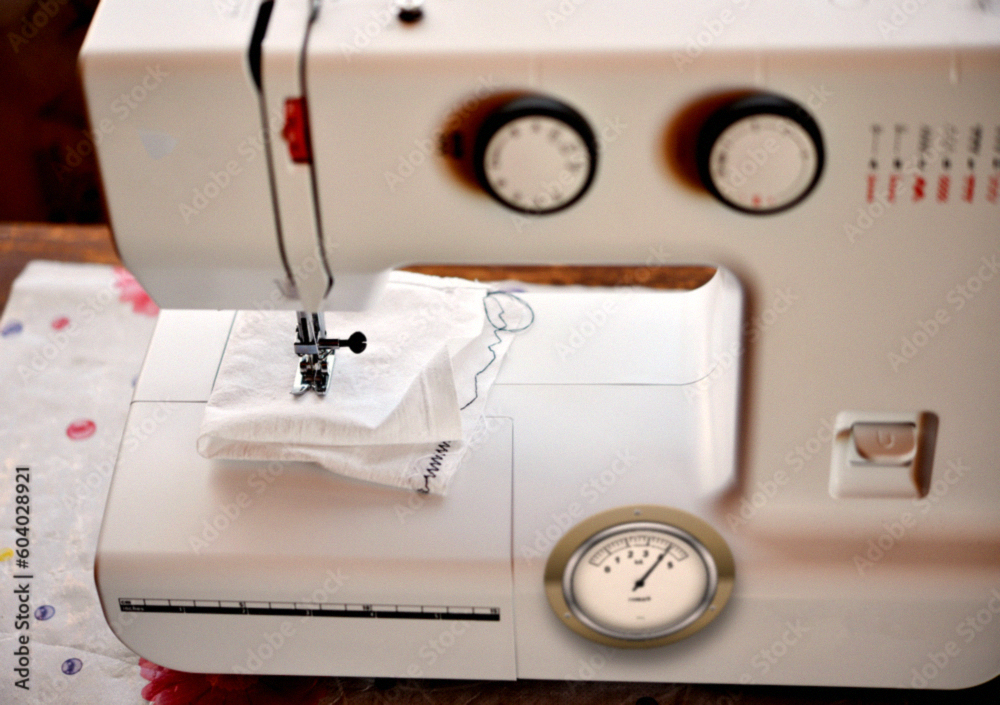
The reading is 4kA
